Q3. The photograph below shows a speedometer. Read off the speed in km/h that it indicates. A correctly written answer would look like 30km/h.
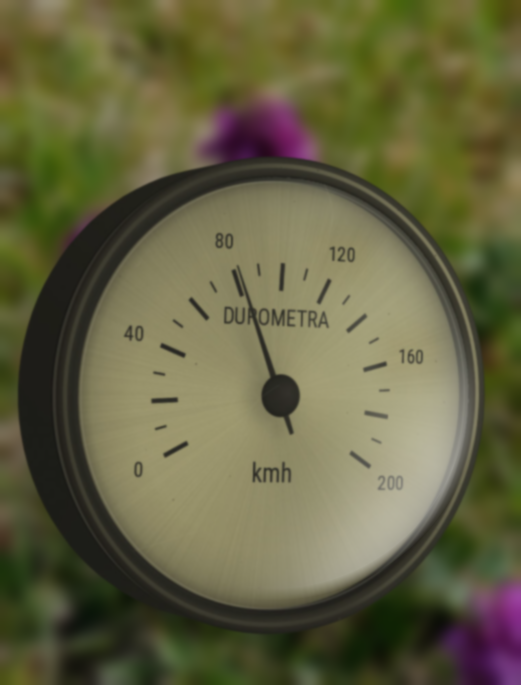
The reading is 80km/h
